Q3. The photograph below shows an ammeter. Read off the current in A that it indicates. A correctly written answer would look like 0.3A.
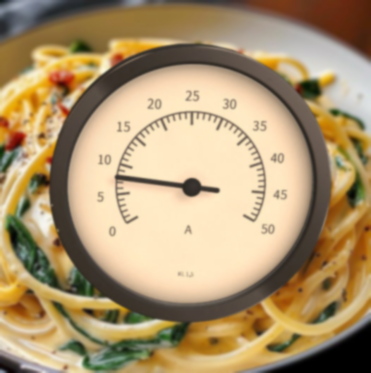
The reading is 8A
